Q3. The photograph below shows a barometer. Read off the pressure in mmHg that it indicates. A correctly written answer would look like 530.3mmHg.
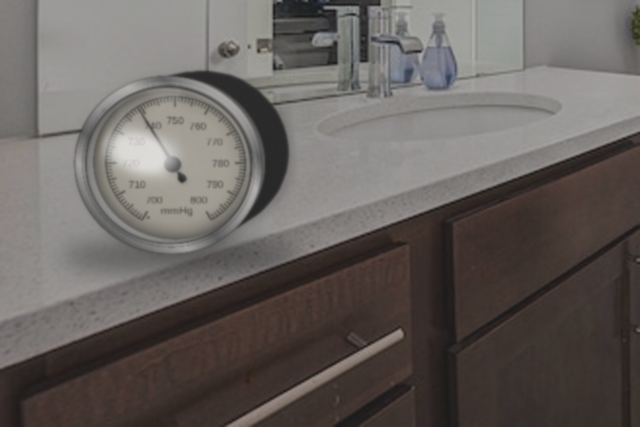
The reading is 740mmHg
